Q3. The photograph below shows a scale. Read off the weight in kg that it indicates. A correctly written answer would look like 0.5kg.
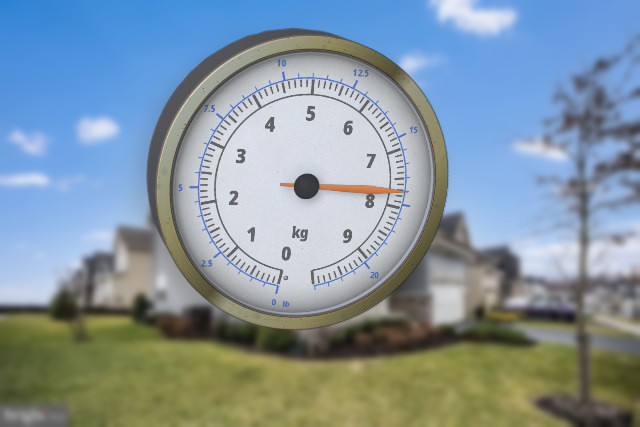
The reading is 7.7kg
